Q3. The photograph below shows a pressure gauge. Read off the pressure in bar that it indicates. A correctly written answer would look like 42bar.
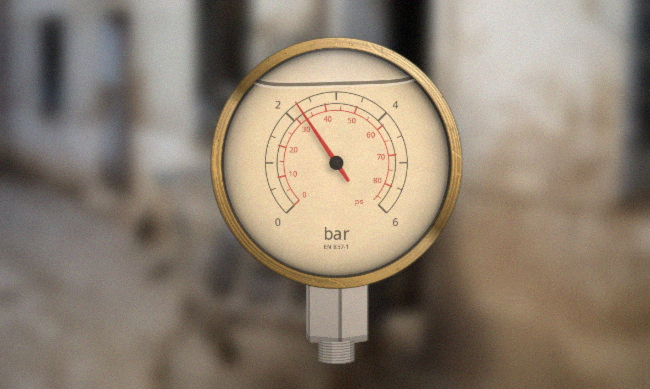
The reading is 2.25bar
